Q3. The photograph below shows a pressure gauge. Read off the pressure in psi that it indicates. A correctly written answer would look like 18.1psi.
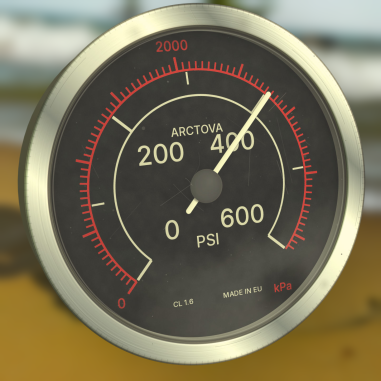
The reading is 400psi
